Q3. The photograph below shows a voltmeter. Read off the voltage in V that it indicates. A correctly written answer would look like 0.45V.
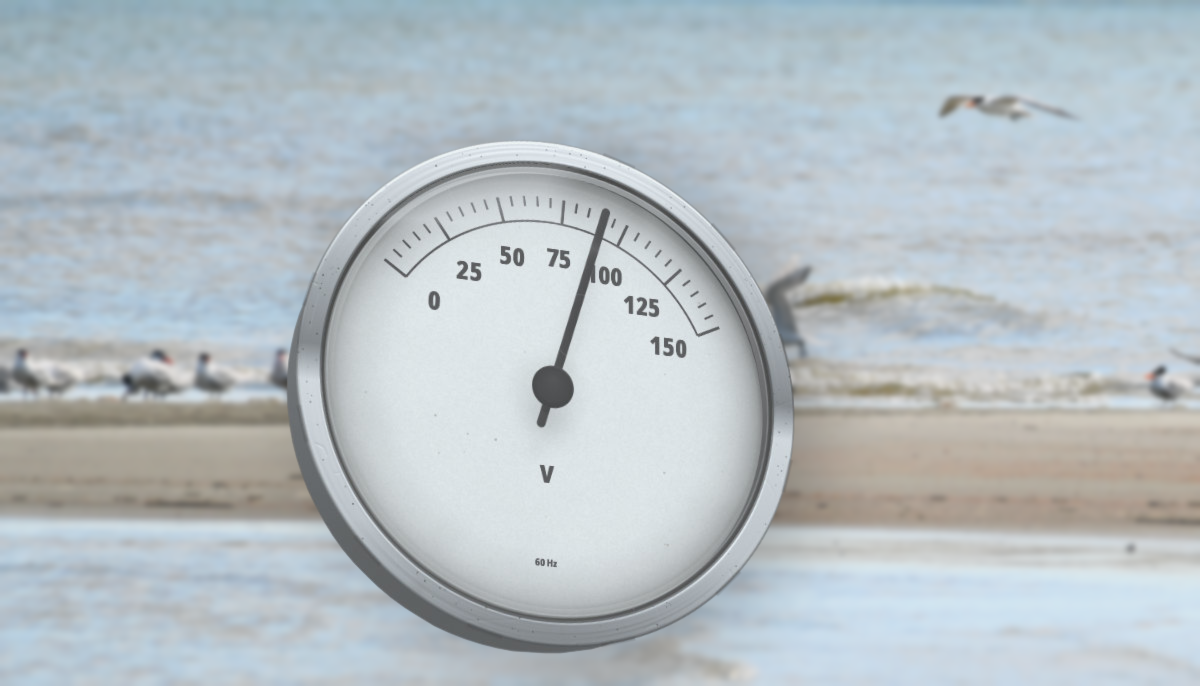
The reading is 90V
